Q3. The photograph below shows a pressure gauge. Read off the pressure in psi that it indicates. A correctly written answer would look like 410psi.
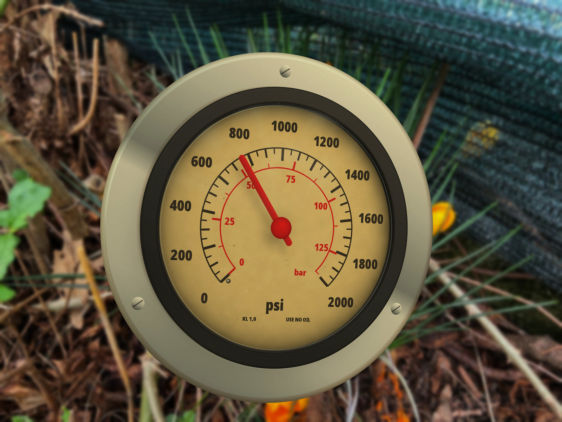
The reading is 750psi
